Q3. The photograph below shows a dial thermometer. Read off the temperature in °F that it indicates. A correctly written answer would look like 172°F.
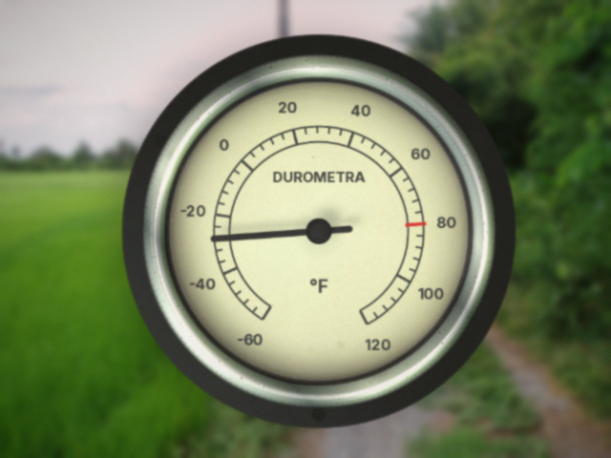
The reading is -28°F
